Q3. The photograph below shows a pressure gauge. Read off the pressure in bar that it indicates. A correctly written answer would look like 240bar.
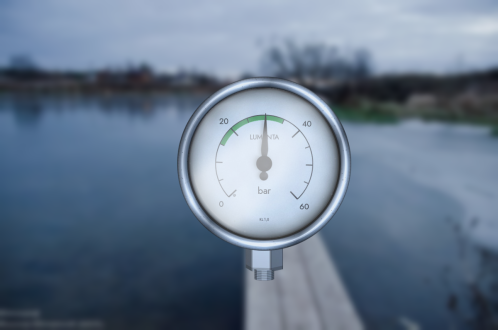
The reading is 30bar
